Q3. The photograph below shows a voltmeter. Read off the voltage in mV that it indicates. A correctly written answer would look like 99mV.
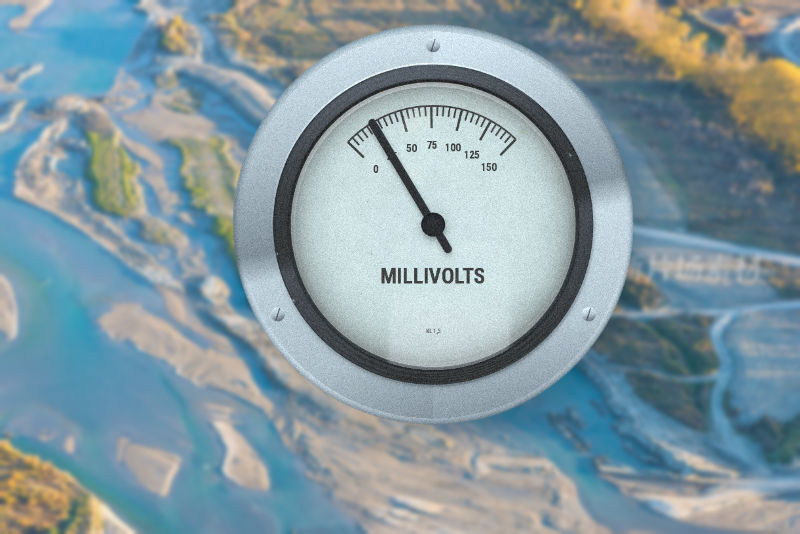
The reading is 25mV
